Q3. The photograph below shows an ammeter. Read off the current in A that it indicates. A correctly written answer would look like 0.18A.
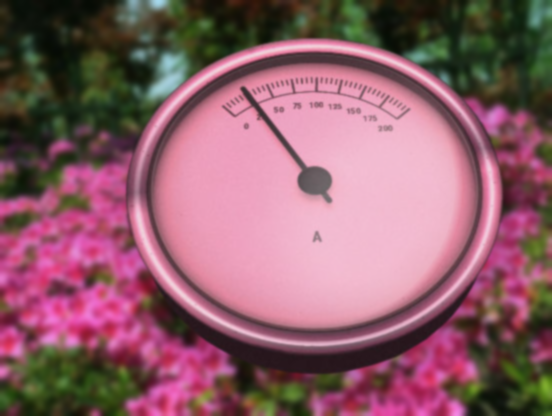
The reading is 25A
